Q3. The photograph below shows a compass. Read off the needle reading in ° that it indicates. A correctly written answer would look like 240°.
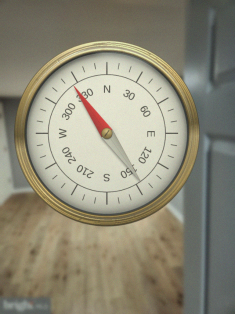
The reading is 325°
